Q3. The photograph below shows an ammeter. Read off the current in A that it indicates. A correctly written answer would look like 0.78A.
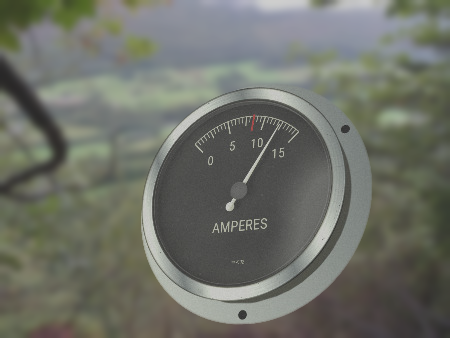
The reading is 12.5A
